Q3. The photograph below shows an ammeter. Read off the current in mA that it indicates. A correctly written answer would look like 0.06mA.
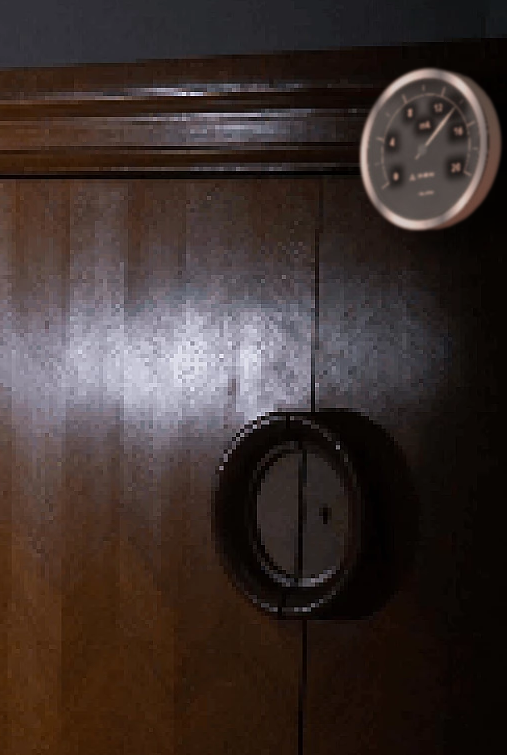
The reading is 14mA
